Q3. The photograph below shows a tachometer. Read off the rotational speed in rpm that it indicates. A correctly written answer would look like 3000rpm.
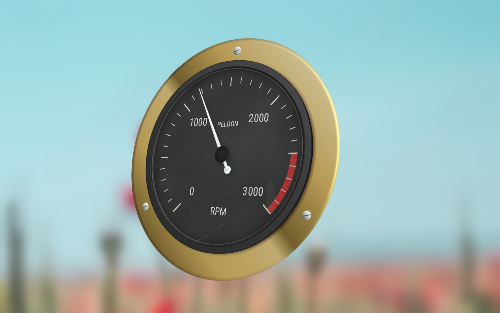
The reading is 1200rpm
